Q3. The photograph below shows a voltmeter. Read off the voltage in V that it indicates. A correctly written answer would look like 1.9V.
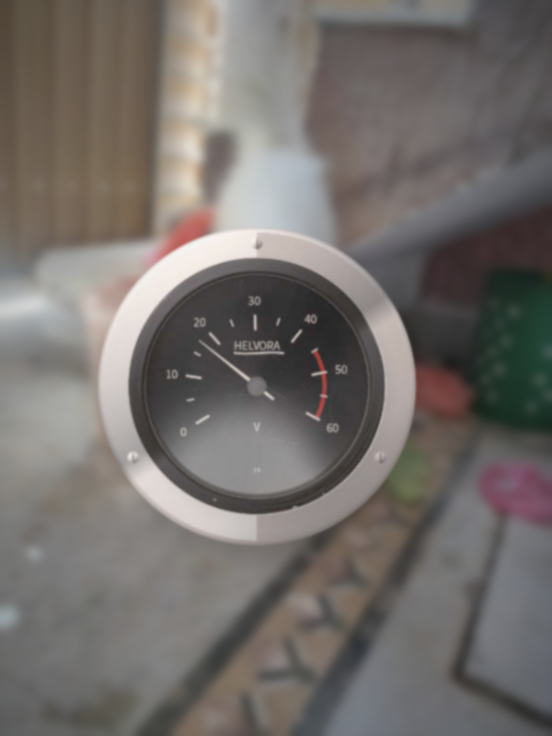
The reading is 17.5V
